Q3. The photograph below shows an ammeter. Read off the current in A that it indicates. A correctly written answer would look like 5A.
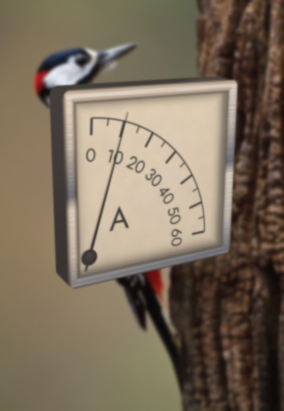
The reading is 10A
